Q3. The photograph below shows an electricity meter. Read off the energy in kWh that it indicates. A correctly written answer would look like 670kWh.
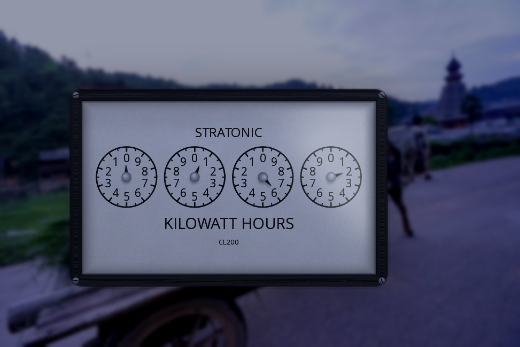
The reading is 62kWh
